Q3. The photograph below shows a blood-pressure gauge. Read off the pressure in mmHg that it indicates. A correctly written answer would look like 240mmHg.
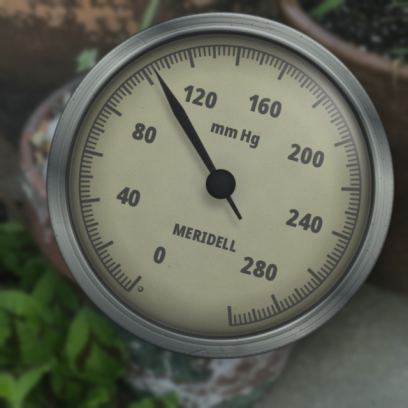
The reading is 104mmHg
